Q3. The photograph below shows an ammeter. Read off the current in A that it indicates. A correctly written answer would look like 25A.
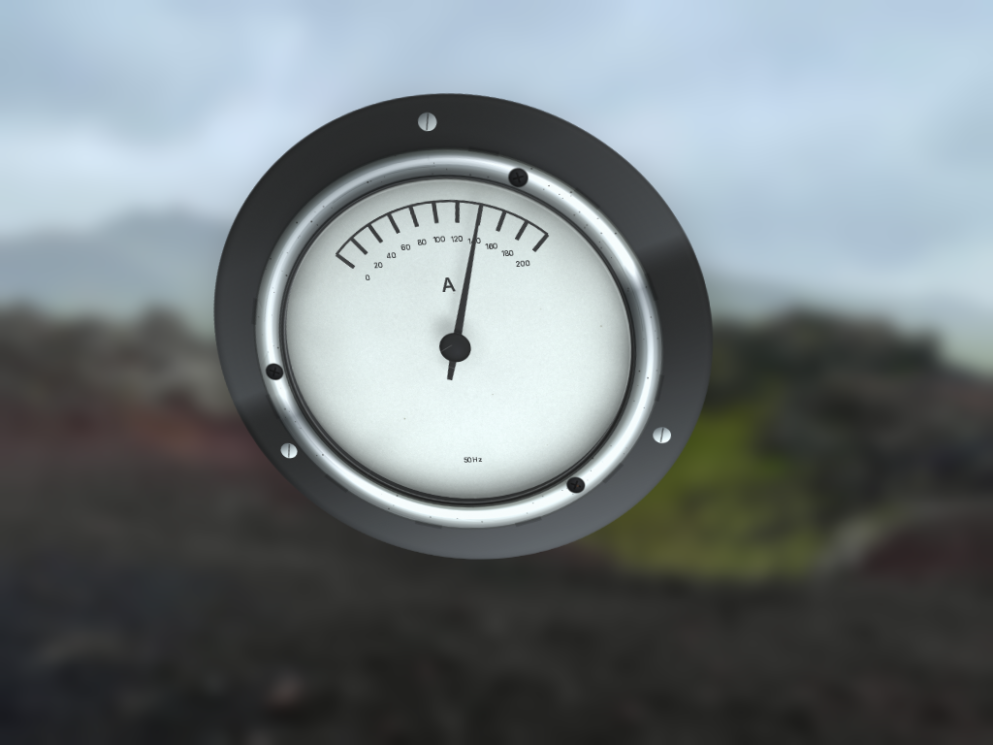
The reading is 140A
